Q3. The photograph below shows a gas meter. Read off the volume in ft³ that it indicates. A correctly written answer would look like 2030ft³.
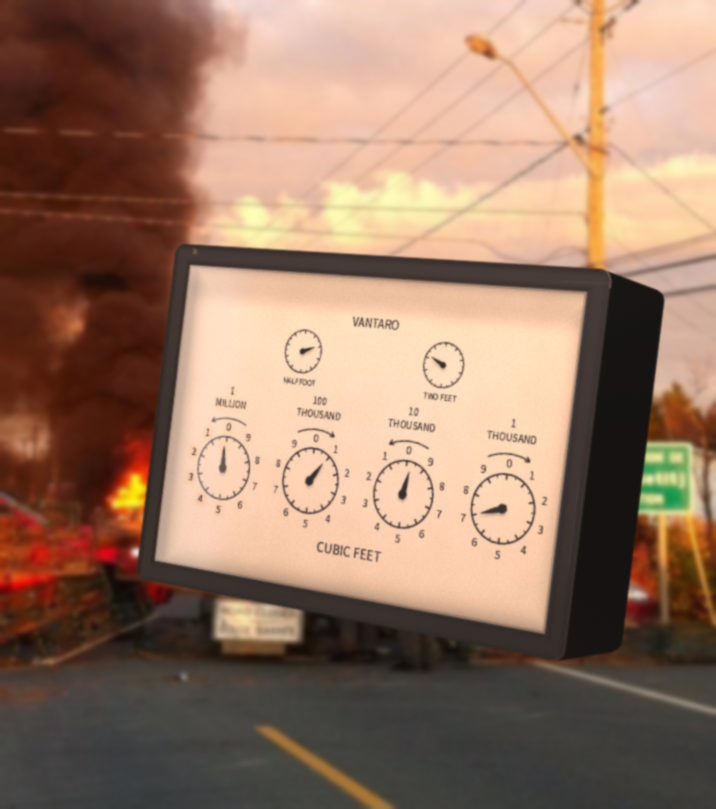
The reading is 9700ft³
